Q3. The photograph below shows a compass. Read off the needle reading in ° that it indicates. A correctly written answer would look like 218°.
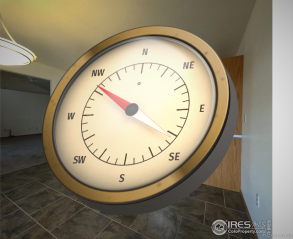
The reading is 305°
